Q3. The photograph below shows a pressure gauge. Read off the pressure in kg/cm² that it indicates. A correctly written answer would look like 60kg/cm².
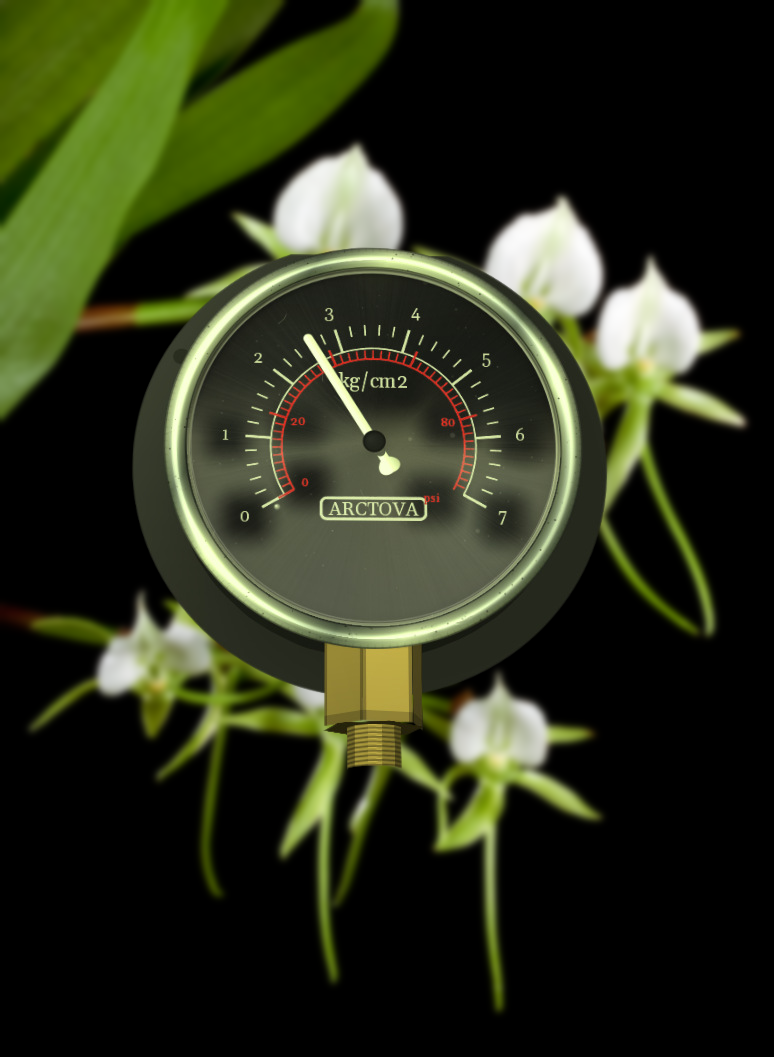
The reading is 2.6kg/cm²
